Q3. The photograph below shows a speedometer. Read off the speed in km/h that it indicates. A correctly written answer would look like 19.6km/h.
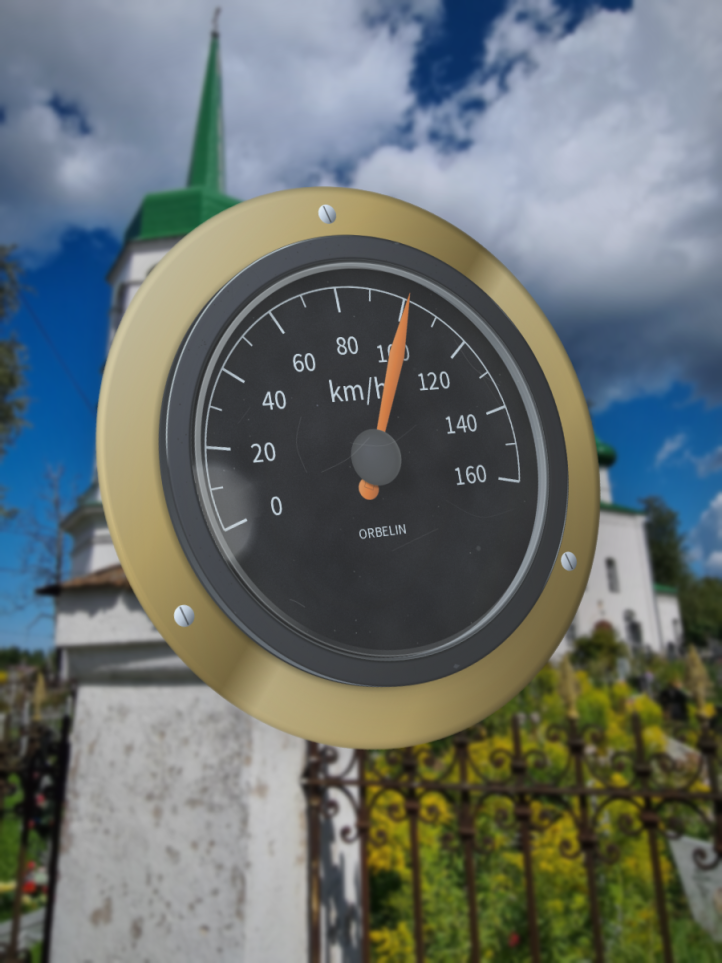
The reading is 100km/h
